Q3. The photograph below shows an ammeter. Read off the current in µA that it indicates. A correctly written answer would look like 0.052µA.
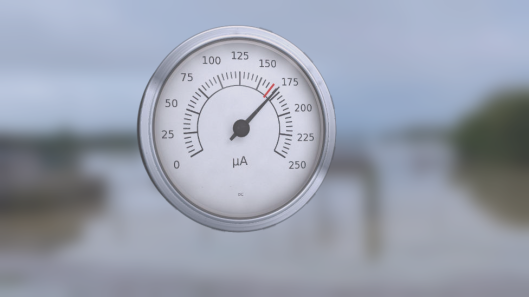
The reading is 170µA
